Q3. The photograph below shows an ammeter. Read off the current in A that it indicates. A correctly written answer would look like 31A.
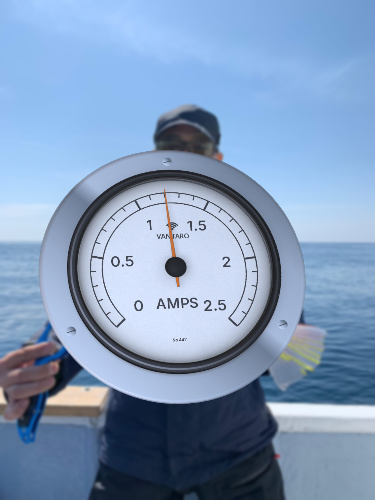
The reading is 1.2A
